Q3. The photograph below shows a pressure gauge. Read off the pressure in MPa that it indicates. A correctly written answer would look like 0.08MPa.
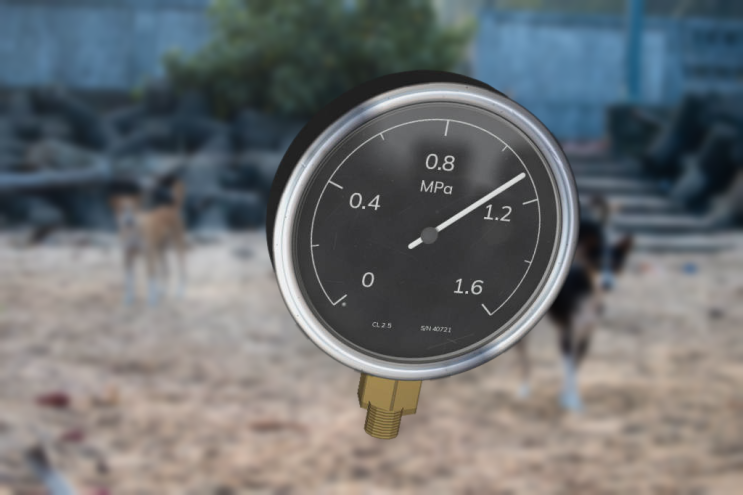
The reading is 1.1MPa
